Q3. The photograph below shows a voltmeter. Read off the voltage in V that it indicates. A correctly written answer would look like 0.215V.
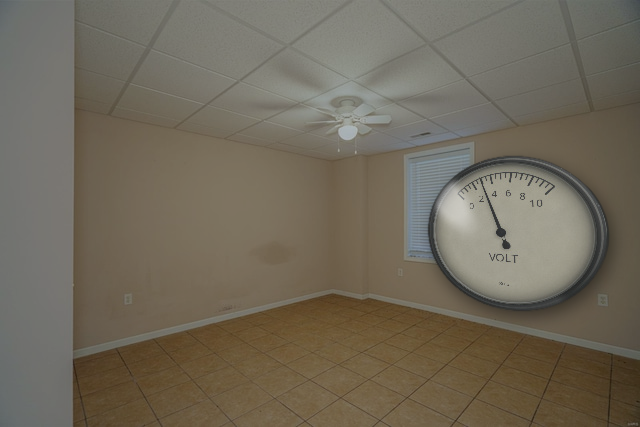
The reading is 3V
